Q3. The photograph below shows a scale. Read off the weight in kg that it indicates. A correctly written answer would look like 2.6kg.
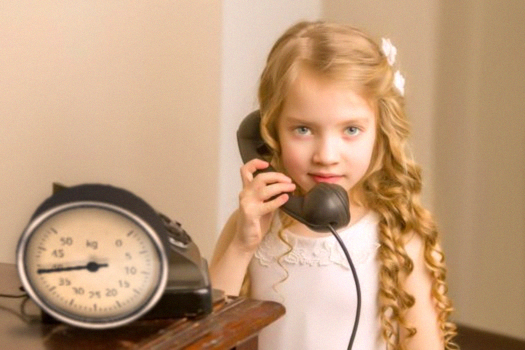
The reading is 40kg
